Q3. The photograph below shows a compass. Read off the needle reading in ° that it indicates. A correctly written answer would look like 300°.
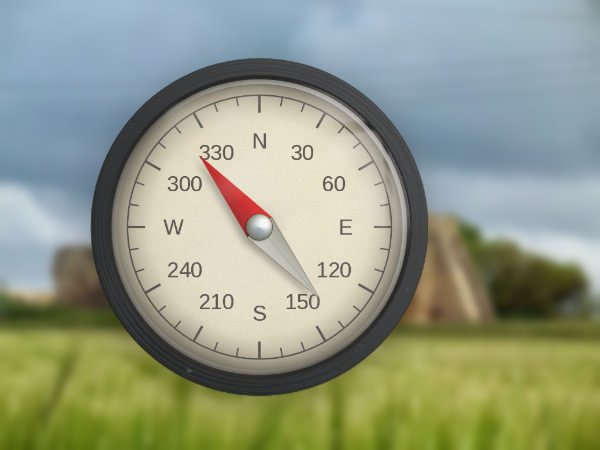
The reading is 320°
